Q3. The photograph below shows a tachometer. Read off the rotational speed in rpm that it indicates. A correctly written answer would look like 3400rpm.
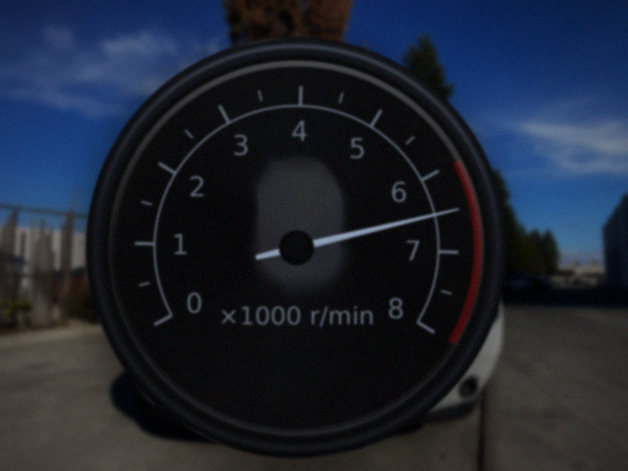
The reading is 6500rpm
